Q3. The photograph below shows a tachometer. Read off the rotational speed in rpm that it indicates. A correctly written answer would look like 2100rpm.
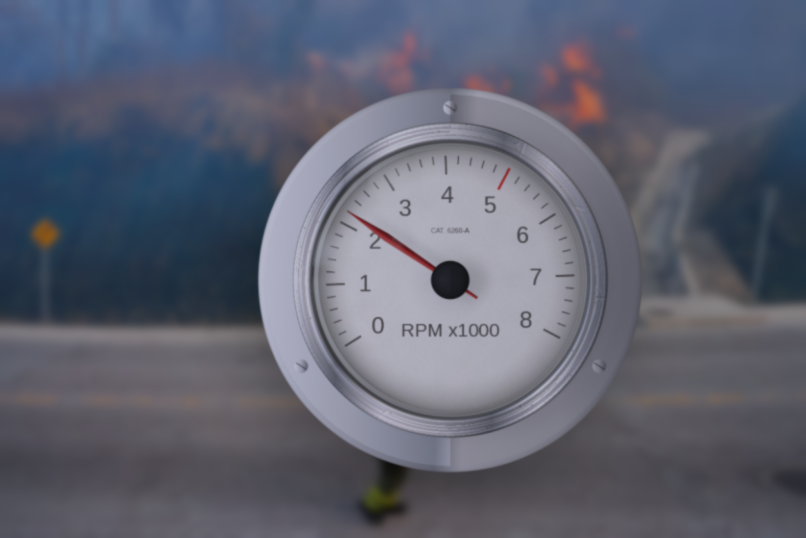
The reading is 2200rpm
